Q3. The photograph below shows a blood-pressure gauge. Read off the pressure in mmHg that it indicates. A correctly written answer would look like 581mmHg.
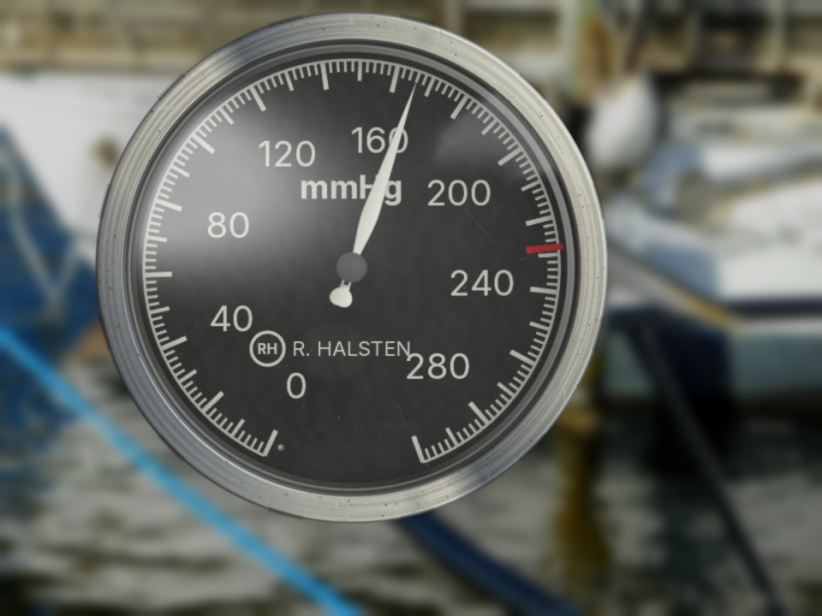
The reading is 166mmHg
